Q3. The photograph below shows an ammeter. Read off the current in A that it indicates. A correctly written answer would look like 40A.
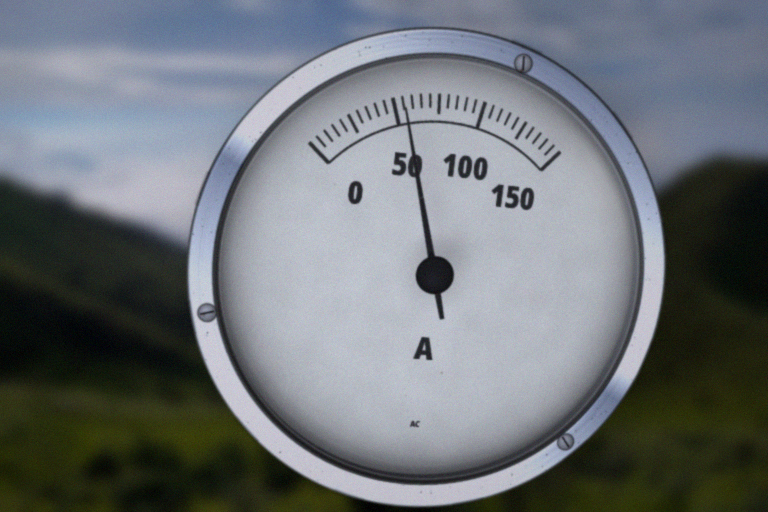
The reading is 55A
